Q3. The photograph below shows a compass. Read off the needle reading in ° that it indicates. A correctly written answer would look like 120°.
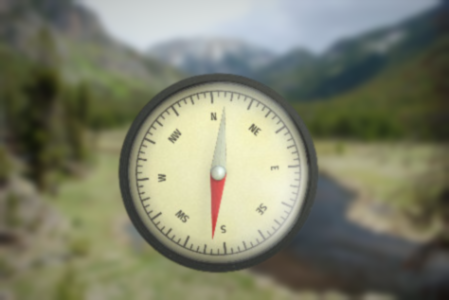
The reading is 190°
